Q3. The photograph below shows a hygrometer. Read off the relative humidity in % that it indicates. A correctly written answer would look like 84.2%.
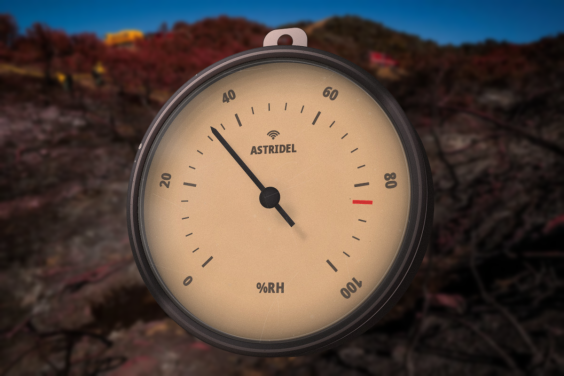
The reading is 34%
